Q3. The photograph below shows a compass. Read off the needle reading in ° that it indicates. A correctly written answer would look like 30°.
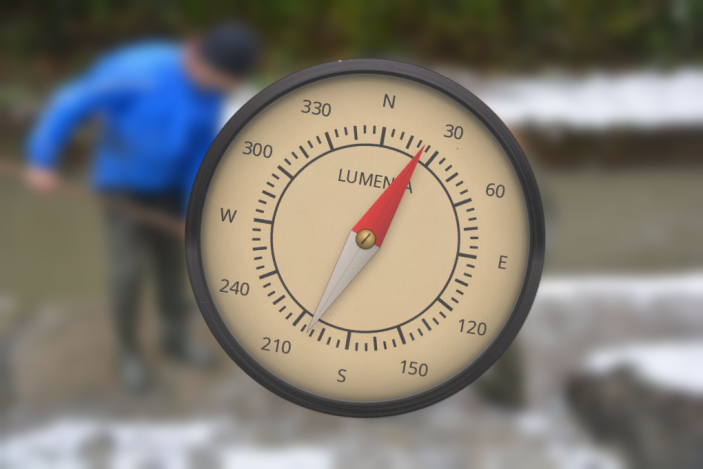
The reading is 22.5°
